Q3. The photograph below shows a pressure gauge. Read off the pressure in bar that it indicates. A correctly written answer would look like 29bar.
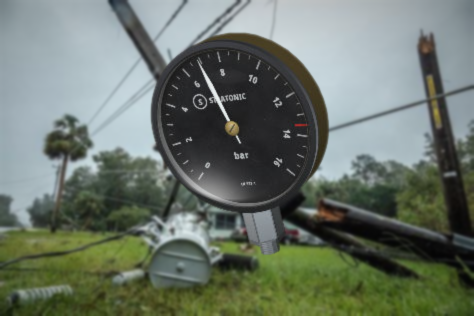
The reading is 7bar
